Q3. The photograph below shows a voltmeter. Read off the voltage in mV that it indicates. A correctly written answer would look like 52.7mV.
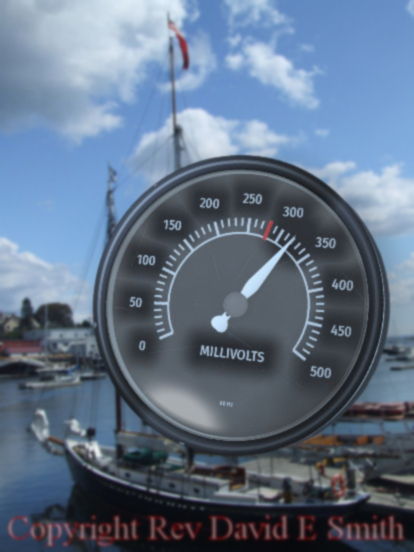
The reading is 320mV
